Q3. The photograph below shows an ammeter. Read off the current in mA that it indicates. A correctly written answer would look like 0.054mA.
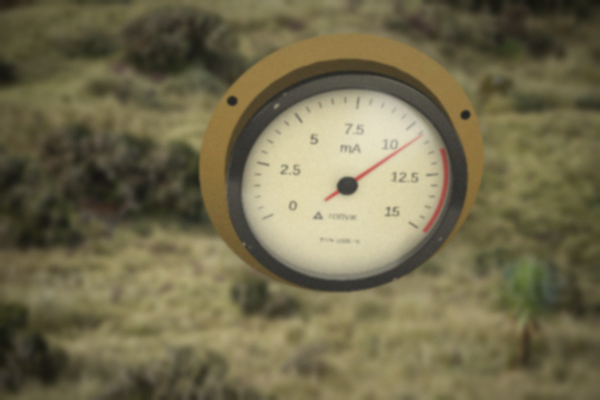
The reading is 10.5mA
